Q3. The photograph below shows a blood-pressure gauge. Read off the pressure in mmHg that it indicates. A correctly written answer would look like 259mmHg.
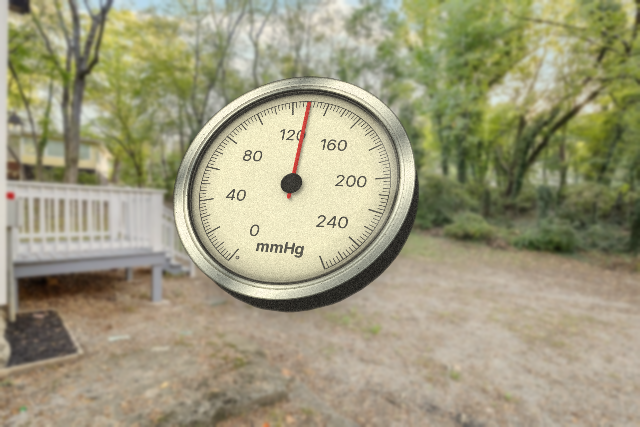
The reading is 130mmHg
